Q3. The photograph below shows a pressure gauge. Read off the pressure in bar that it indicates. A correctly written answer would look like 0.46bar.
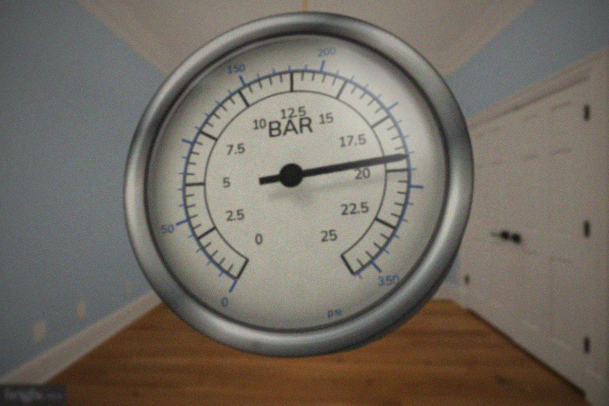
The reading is 19.5bar
